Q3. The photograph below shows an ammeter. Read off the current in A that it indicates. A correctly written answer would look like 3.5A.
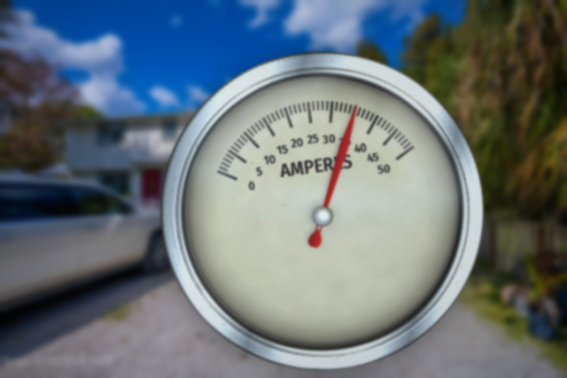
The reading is 35A
